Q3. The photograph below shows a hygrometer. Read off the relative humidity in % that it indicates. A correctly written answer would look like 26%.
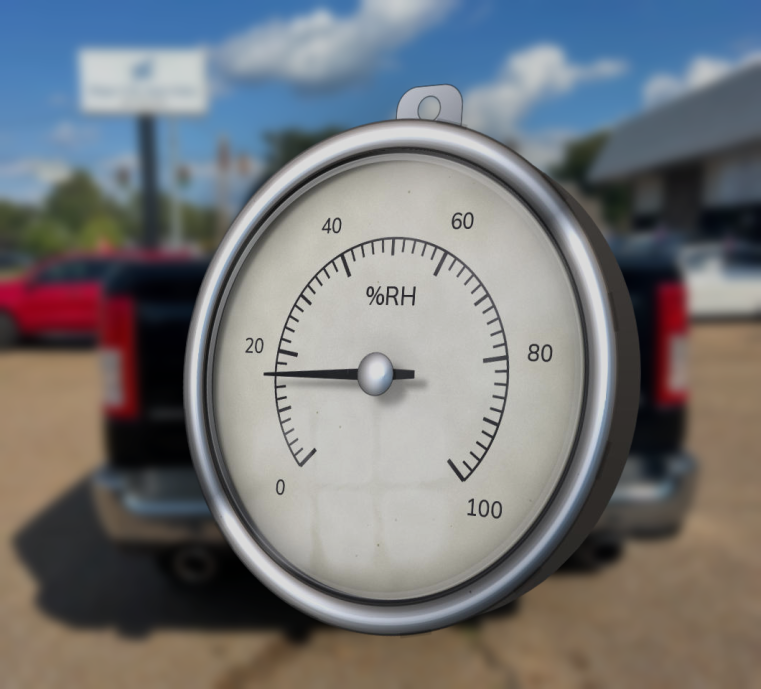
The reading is 16%
